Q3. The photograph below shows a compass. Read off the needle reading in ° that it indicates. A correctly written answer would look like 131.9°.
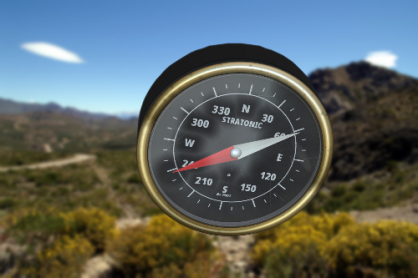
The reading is 240°
